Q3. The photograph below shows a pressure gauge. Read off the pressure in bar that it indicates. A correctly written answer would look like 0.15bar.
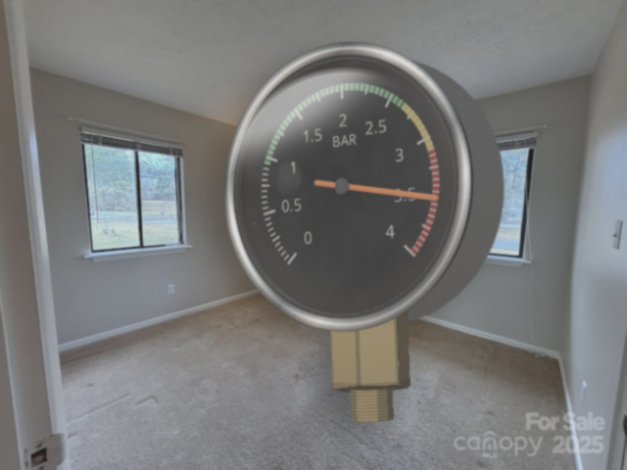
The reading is 3.5bar
